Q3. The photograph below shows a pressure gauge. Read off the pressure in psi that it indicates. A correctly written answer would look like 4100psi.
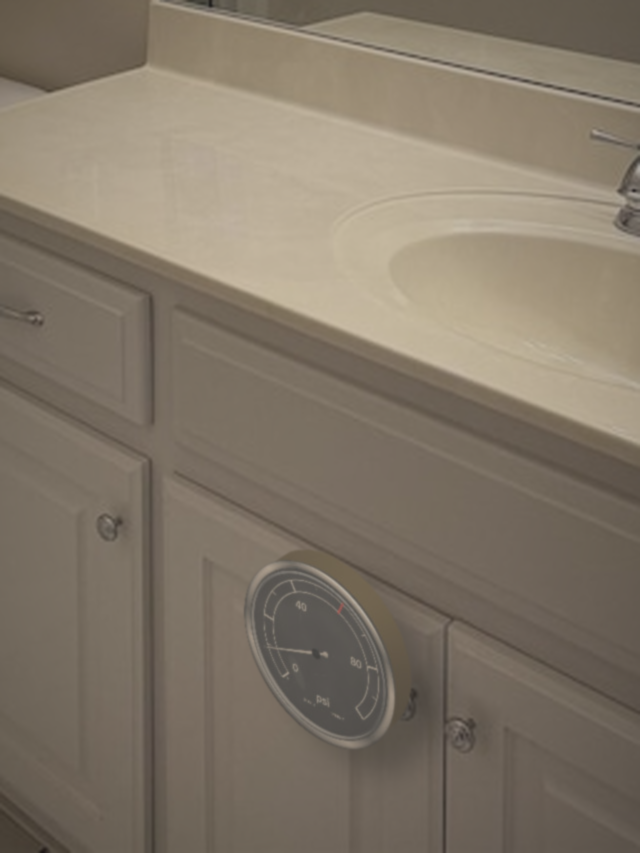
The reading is 10psi
